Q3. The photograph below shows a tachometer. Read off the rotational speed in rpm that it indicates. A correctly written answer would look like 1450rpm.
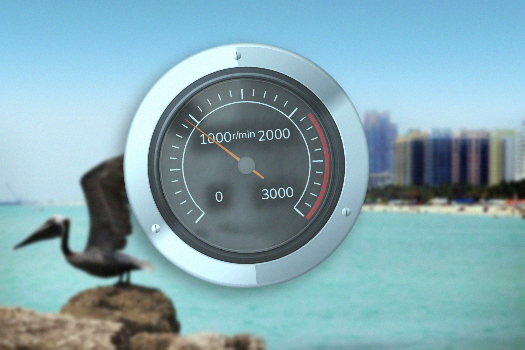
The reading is 950rpm
